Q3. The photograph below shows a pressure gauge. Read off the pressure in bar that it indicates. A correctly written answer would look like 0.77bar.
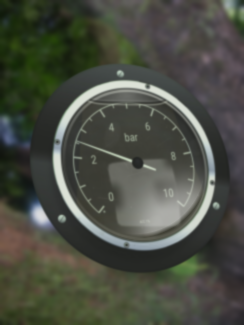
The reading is 2.5bar
